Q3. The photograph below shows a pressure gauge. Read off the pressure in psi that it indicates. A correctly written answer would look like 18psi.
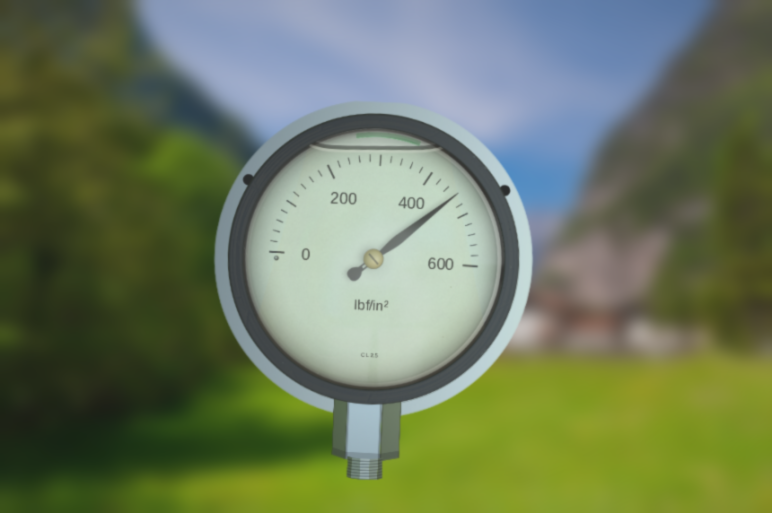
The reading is 460psi
